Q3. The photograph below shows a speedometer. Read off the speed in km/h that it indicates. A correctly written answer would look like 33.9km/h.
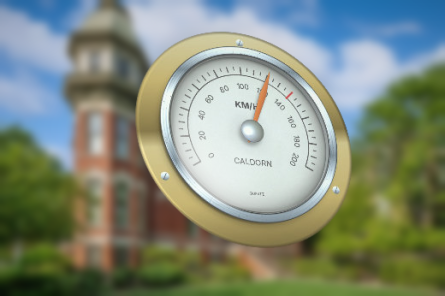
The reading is 120km/h
